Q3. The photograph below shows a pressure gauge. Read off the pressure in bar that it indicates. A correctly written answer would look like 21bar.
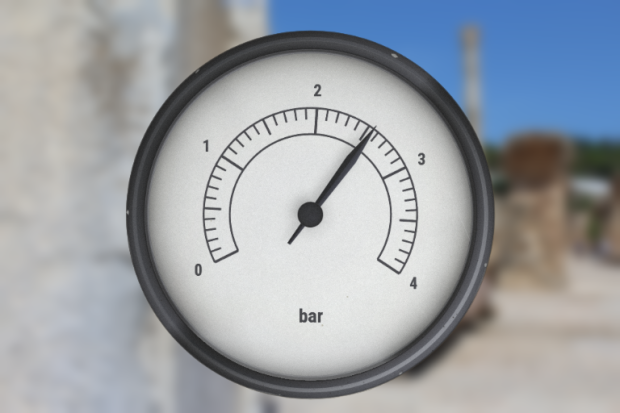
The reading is 2.55bar
